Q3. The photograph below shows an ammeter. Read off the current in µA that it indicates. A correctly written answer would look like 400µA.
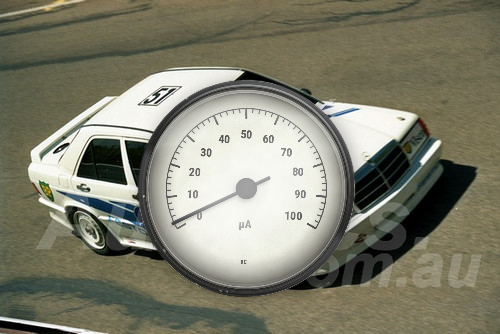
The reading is 2µA
